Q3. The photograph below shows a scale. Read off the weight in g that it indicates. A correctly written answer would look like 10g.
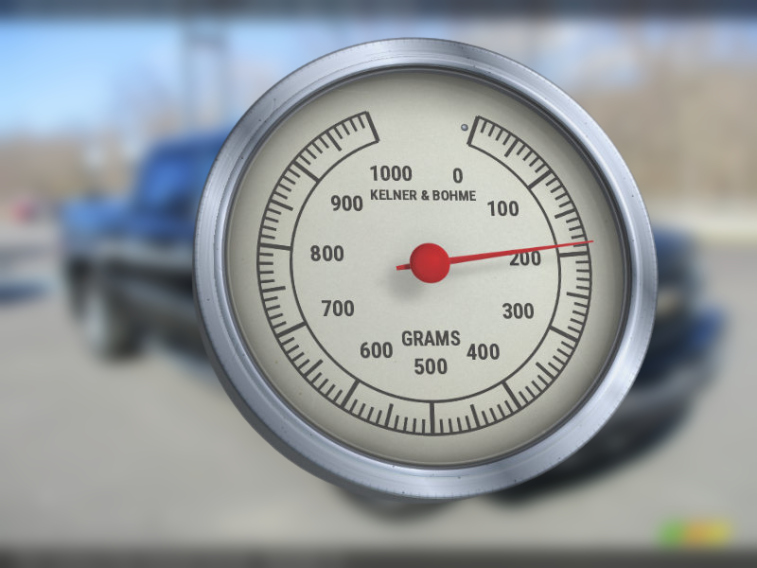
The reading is 190g
